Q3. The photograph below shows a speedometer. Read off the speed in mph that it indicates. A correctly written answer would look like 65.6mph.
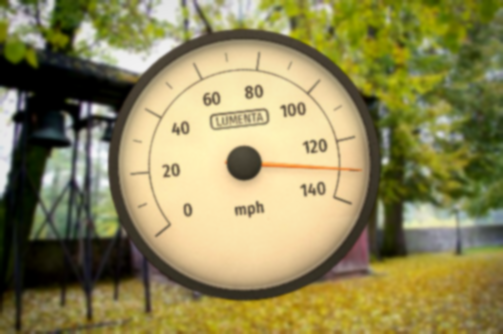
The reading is 130mph
